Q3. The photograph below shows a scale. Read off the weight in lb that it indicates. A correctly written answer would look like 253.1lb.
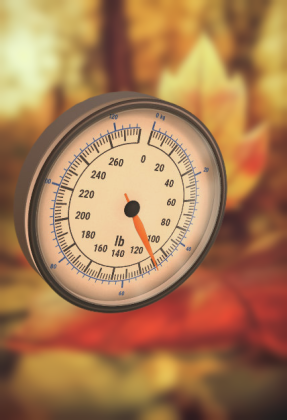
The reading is 110lb
